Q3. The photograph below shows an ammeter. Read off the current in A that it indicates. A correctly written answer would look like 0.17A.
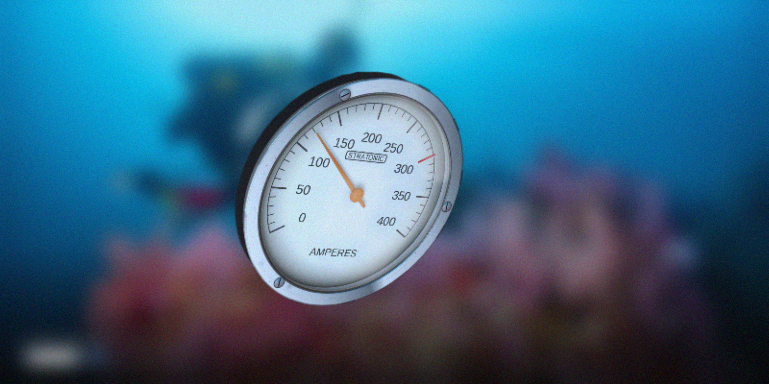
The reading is 120A
